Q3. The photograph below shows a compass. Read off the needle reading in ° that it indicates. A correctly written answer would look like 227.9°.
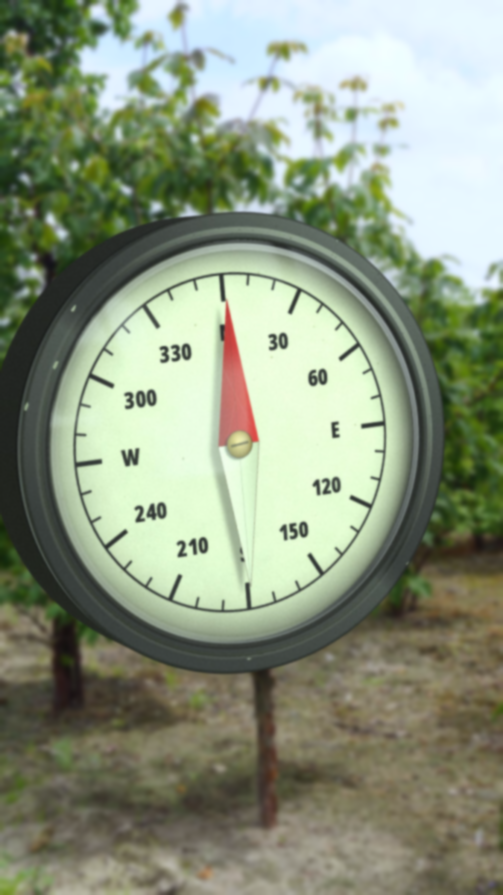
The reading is 0°
